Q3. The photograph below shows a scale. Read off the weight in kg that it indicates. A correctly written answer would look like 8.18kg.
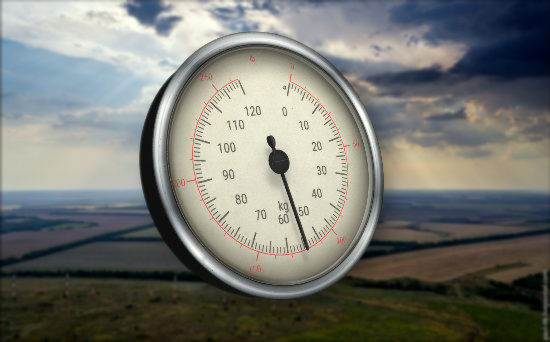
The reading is 55kg
